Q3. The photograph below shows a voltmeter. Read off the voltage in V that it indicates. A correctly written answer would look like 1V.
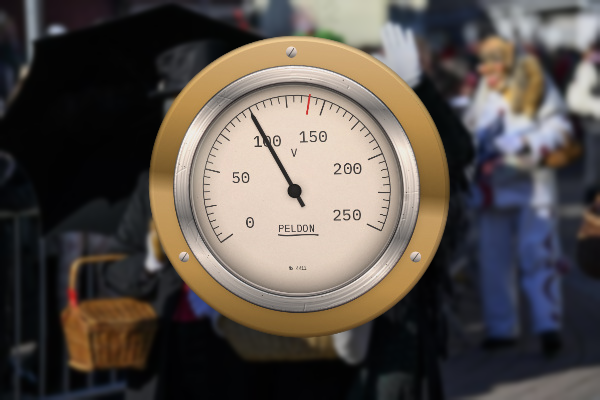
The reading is 100V
